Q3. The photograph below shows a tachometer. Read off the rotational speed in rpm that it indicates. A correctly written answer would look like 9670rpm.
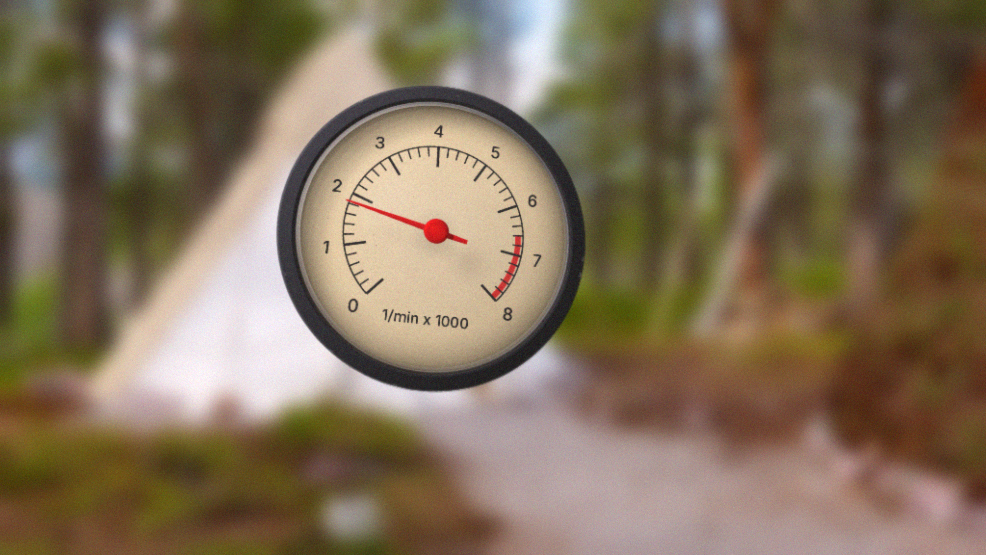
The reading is 1800rpm
